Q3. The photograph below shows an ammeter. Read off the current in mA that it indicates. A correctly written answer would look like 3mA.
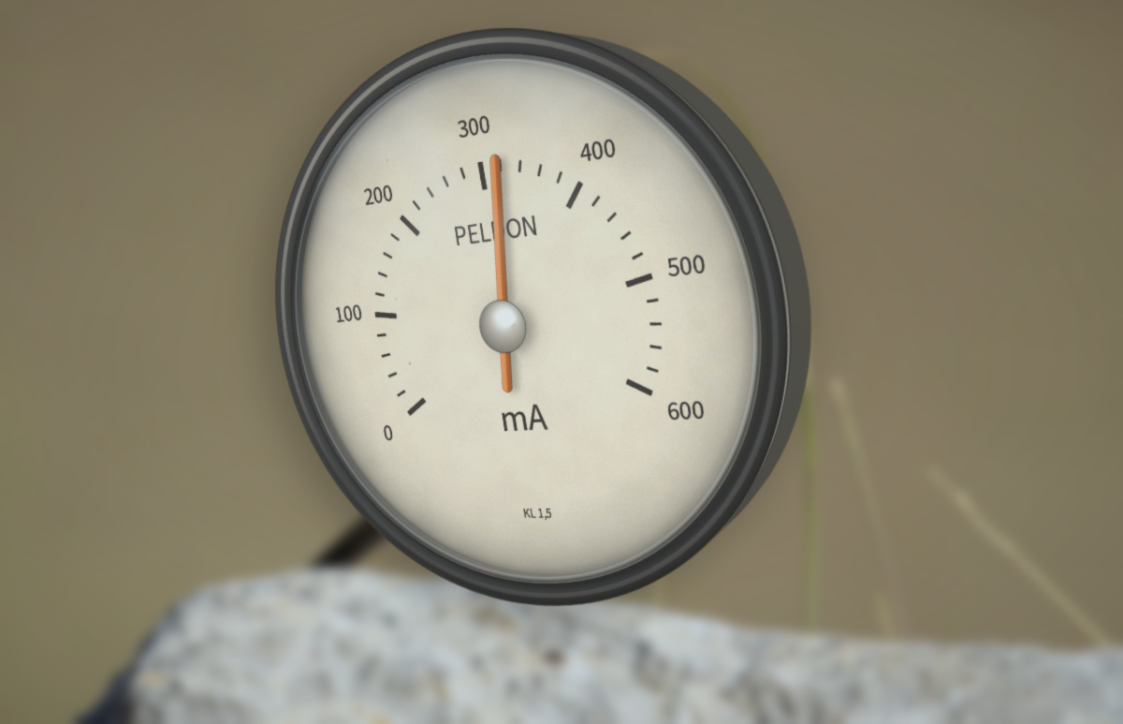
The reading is 320mA
